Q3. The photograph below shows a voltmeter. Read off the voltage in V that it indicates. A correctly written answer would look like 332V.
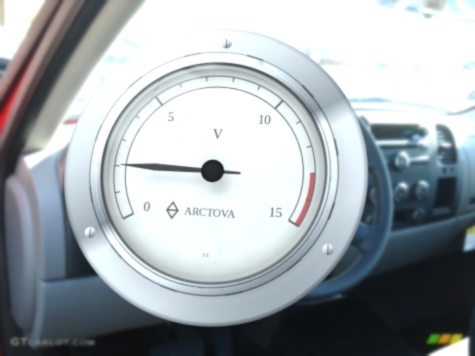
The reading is 2V
